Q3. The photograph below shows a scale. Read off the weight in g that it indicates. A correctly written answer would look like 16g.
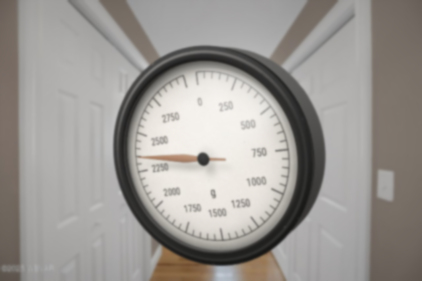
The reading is 2350g
